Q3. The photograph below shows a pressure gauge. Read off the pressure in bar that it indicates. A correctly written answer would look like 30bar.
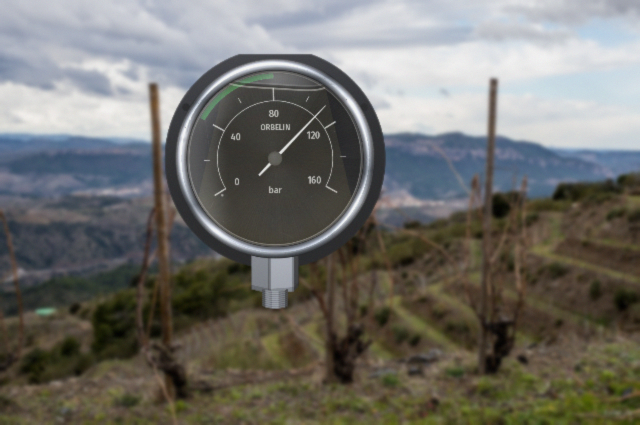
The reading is 110bar
